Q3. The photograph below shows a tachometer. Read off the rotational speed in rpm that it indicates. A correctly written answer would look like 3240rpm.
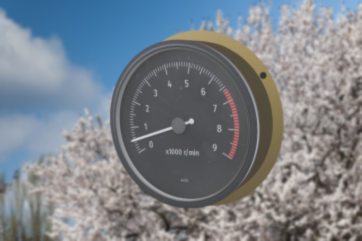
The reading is 500rpm
